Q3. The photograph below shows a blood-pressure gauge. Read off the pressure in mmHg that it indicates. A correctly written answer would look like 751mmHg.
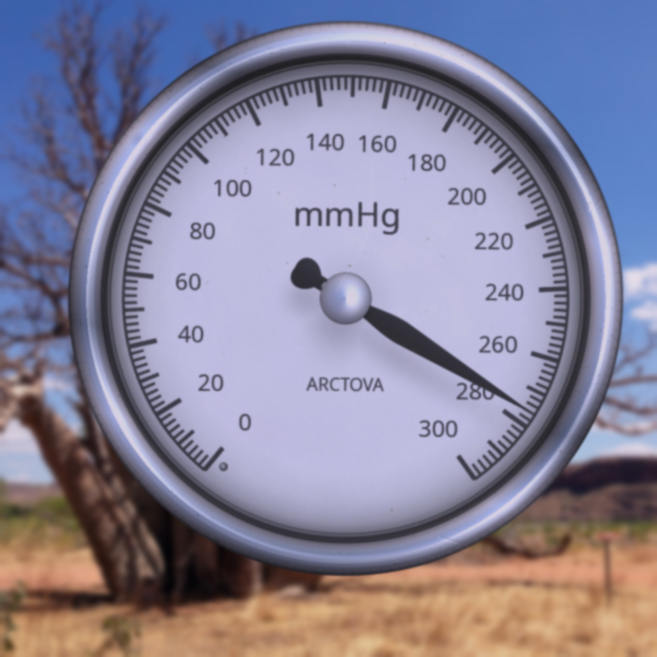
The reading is 276mmHg
